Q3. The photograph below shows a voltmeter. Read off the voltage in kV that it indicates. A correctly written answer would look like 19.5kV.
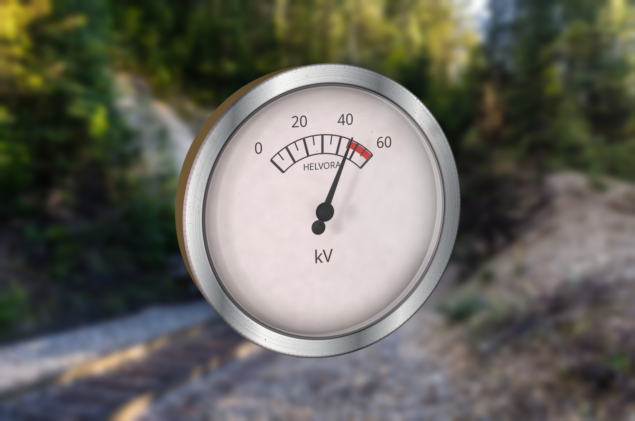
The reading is 45kV
